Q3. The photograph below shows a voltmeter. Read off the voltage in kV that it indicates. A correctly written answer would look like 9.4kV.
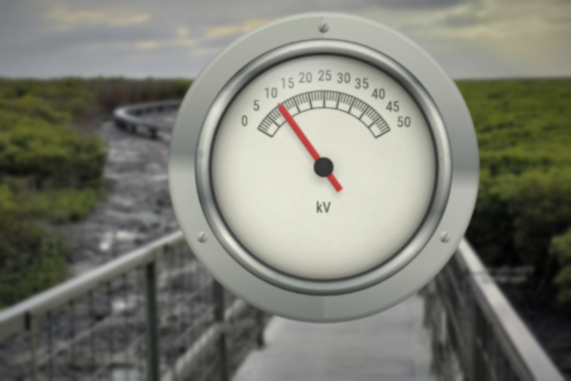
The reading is 10kV
